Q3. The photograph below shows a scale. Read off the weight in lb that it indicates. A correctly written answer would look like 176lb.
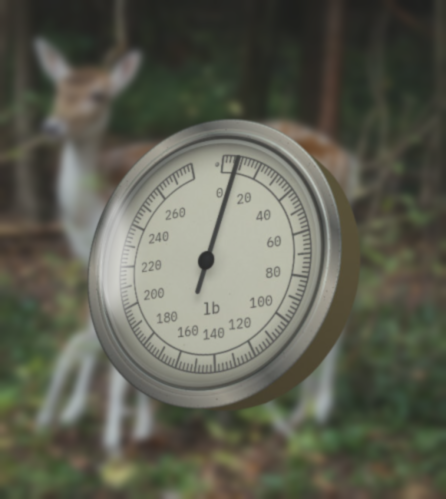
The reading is 10lb
